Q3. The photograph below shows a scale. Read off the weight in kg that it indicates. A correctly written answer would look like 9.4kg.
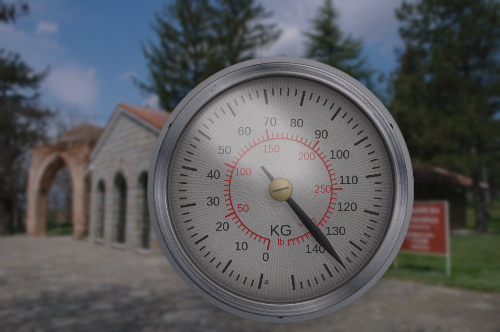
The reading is 136kg
